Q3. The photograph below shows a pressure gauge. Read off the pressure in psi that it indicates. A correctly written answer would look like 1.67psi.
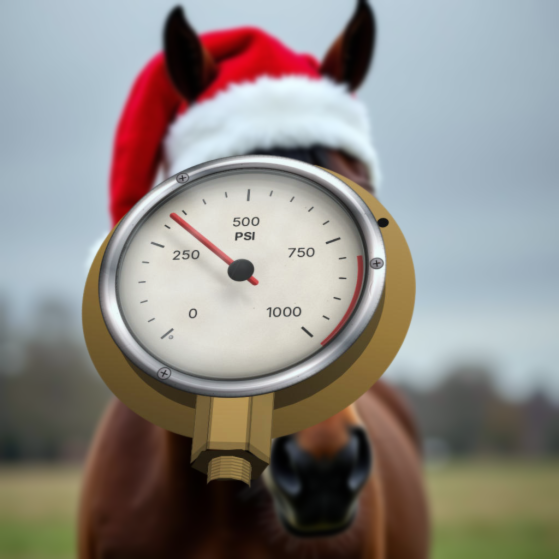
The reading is 325psi
